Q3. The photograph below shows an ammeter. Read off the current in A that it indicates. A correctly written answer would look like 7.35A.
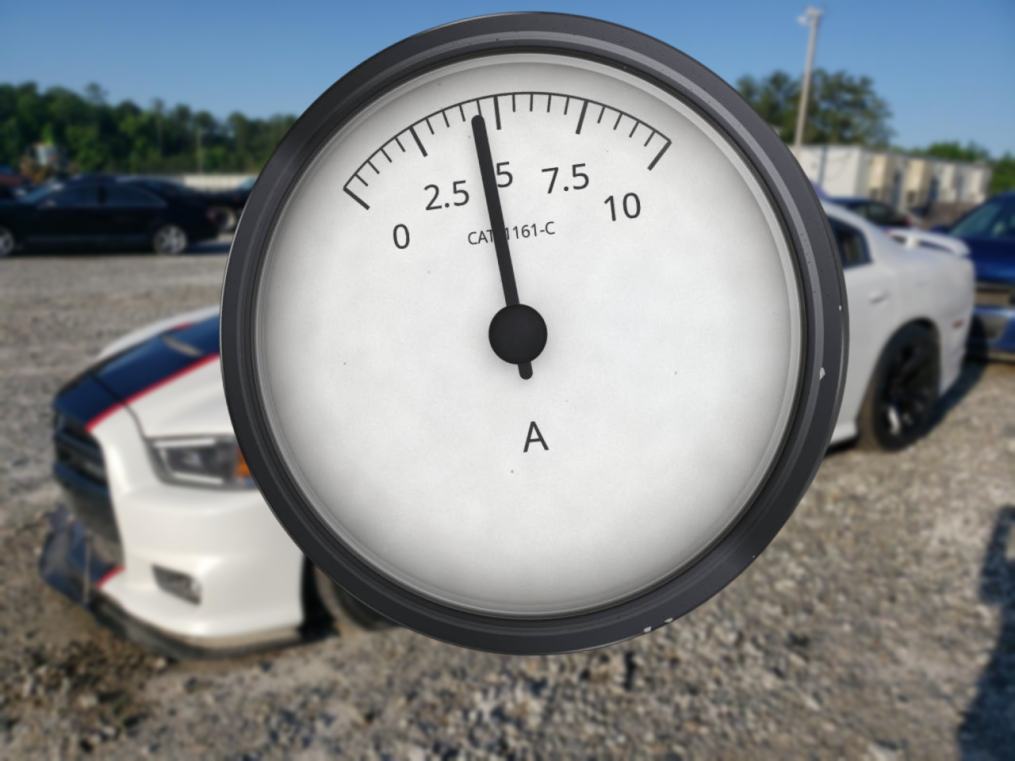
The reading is 4.5A
